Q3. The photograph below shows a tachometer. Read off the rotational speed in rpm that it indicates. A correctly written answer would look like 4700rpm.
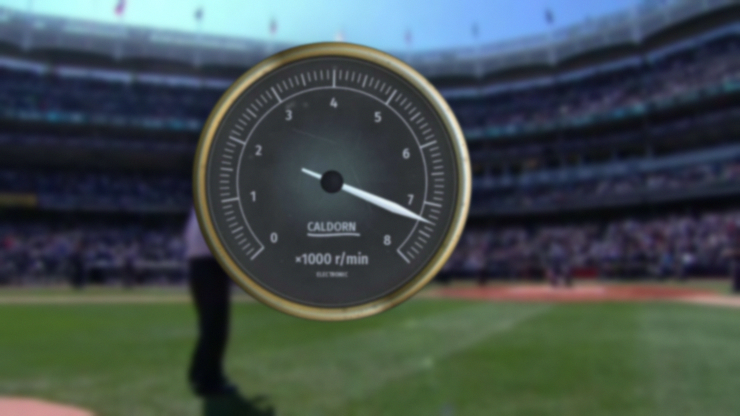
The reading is 7300rpm
